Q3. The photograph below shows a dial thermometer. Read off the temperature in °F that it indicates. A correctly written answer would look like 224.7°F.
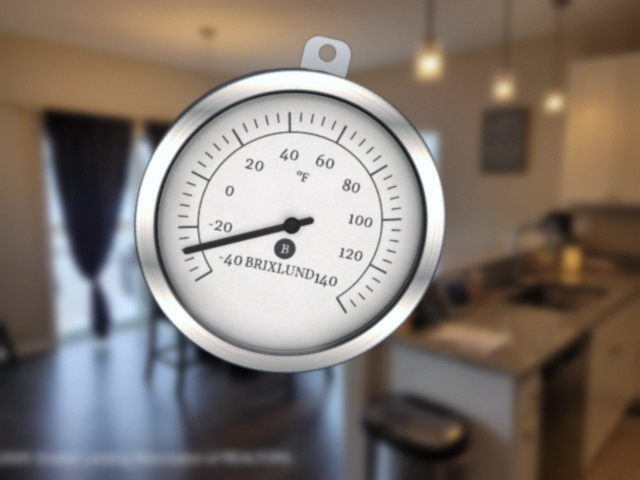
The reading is -28°F
